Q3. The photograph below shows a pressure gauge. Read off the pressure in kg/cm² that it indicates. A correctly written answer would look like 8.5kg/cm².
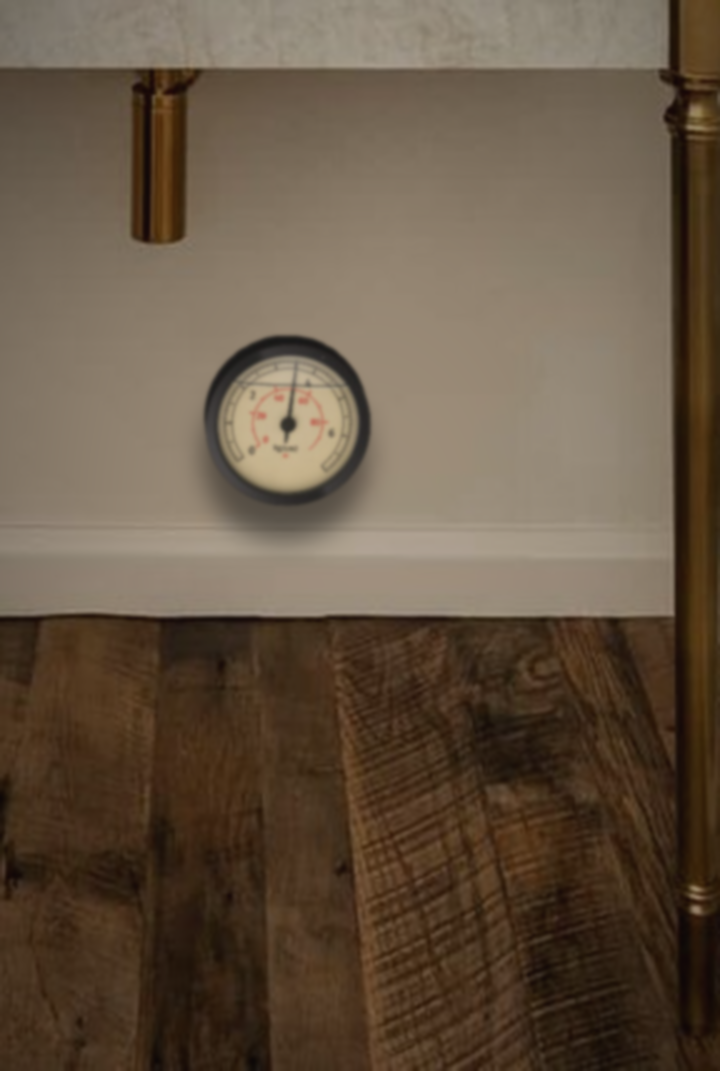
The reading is 3.5kg/cm²
